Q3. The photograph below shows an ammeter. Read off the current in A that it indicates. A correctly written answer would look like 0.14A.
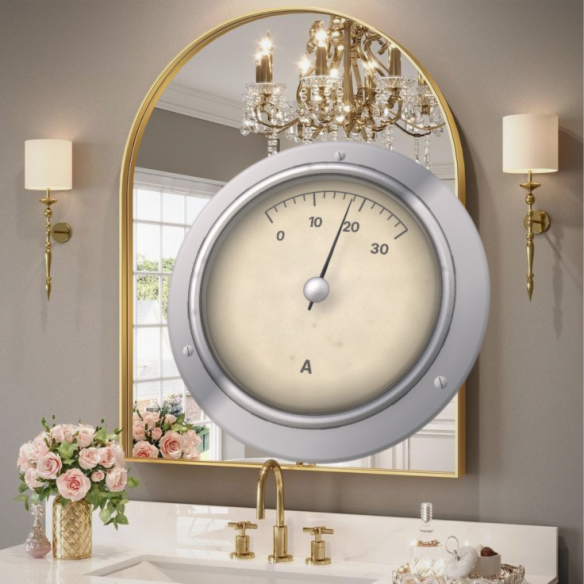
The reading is 18A
